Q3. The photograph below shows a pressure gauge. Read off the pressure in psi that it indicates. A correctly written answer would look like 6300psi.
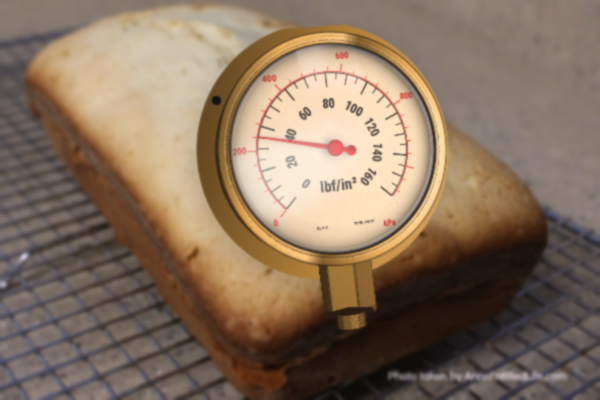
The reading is 35psi
